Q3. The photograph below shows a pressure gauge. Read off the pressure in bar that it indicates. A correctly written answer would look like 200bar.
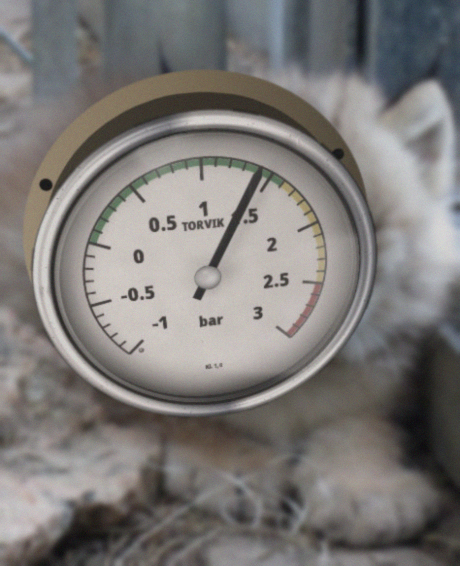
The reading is 1.4bar
